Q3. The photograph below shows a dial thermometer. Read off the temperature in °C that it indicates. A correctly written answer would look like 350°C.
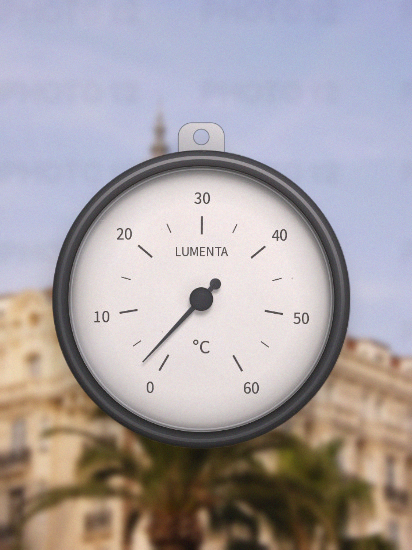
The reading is 2.5°C
